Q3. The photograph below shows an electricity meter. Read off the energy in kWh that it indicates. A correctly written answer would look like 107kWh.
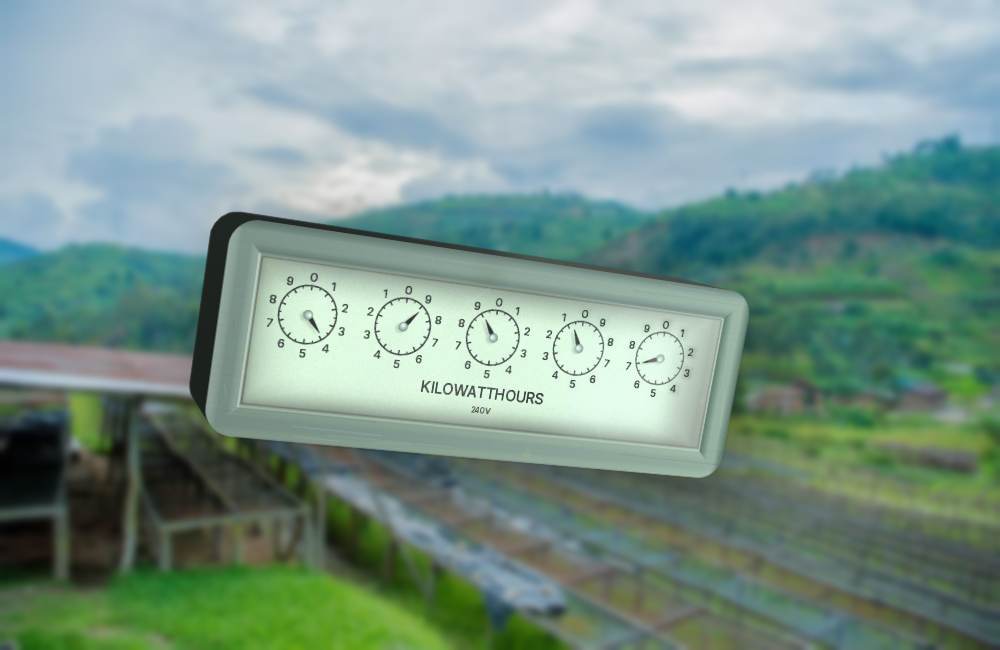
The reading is 38907kWh
